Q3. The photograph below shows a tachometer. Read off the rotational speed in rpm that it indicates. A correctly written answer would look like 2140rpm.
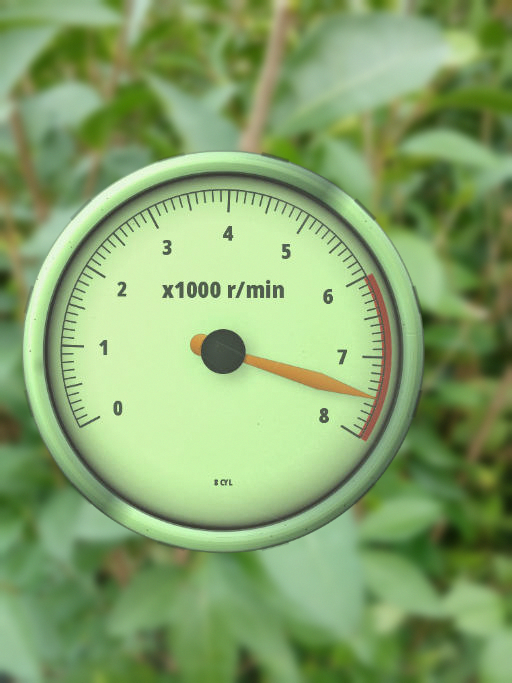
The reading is 7500rpm
